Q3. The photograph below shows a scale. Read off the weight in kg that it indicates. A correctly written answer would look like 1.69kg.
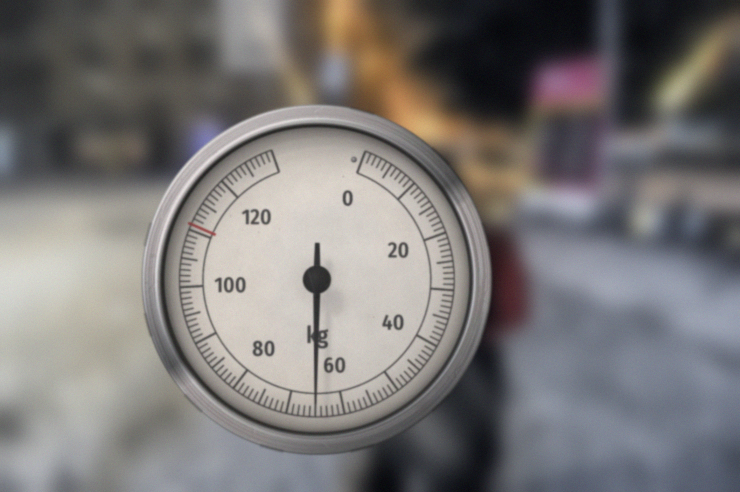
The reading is 65kg
